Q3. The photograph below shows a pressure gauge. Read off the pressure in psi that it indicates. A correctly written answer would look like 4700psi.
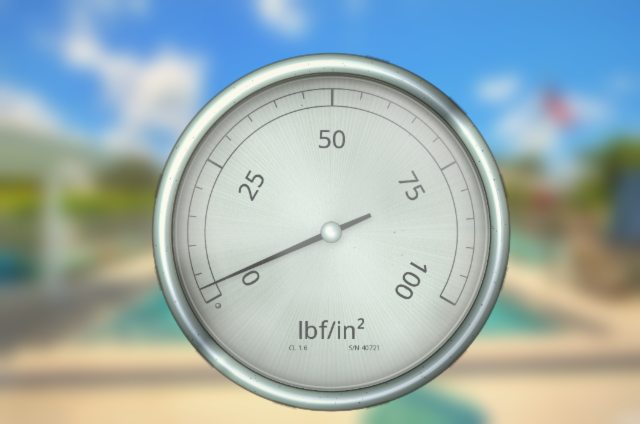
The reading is 2.5psi
